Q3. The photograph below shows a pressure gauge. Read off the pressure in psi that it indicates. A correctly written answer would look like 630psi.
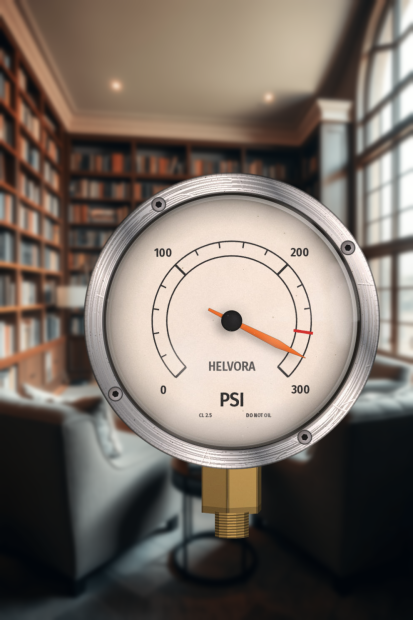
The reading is 280psi
